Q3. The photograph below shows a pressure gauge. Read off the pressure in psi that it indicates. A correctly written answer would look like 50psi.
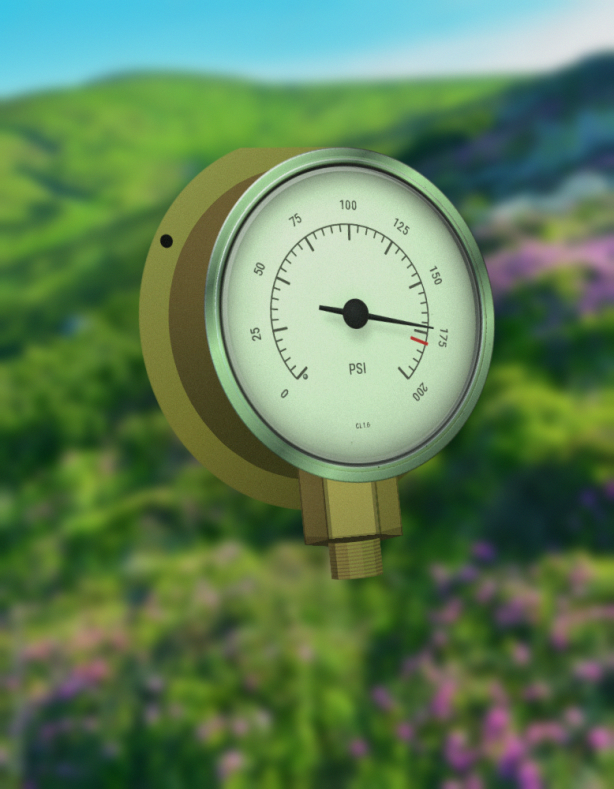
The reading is 172.5psi
